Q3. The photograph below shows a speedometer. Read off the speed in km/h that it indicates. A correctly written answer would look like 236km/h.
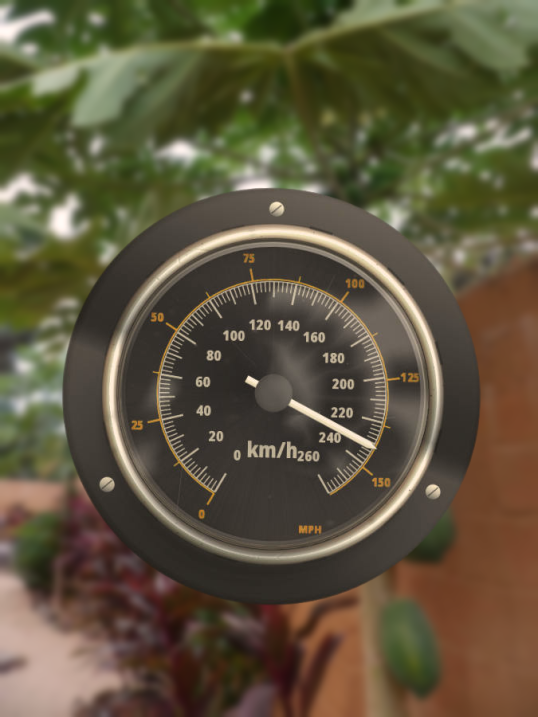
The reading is 232km/h
